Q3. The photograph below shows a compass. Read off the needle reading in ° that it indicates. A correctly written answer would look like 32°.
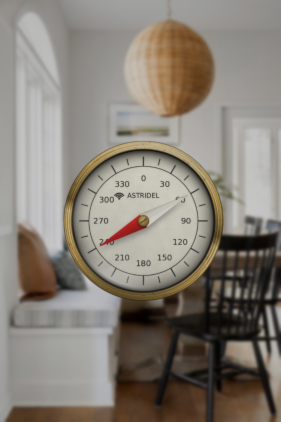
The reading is 240°
